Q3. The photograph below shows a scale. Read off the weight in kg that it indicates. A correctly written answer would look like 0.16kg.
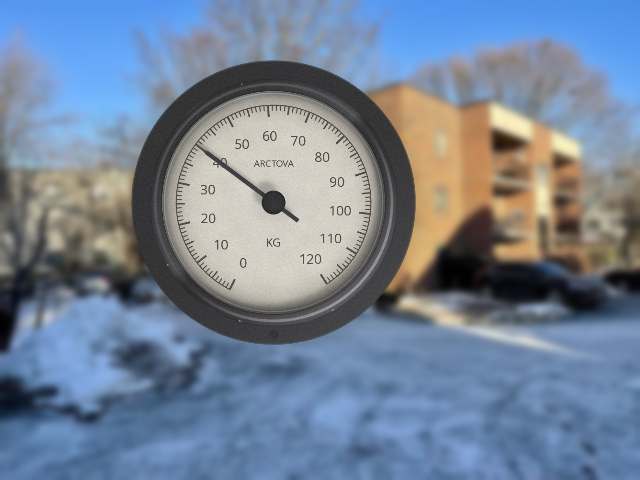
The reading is 40kg
